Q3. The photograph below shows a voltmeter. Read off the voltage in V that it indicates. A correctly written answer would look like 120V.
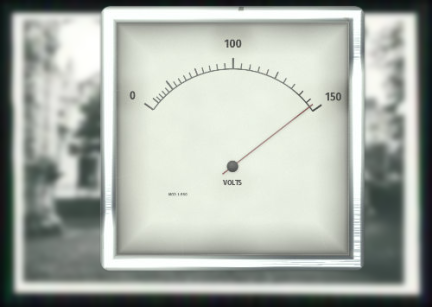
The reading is 147.5V
